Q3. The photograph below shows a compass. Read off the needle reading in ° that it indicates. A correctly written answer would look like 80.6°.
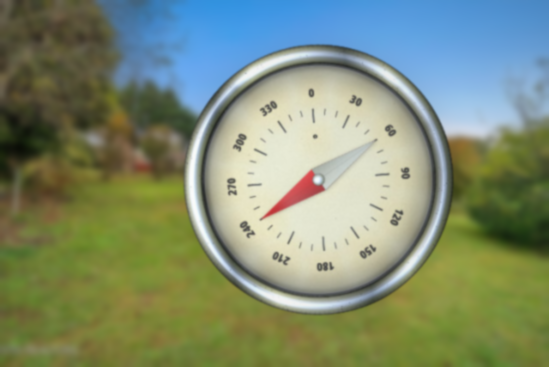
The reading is 240°
